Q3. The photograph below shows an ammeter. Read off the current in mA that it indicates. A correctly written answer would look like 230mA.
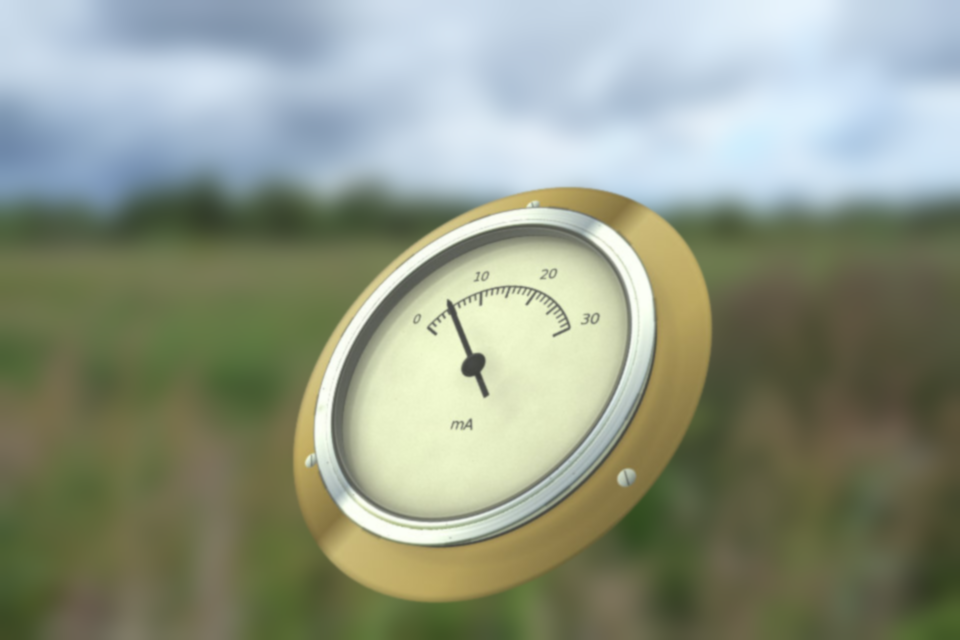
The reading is 5mA
